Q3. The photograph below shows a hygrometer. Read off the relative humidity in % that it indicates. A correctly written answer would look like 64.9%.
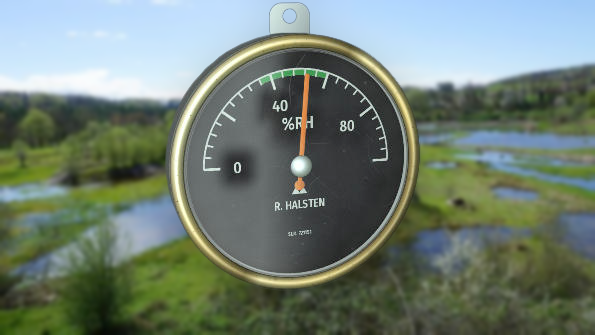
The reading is 52%
